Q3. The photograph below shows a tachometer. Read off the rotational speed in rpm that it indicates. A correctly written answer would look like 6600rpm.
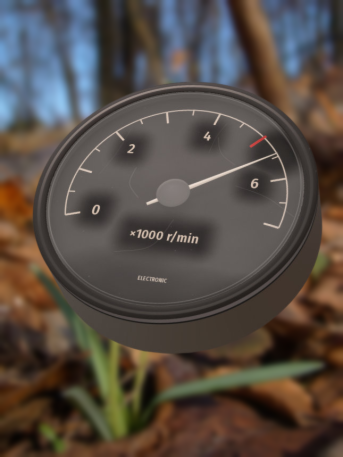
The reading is 5500rpm
